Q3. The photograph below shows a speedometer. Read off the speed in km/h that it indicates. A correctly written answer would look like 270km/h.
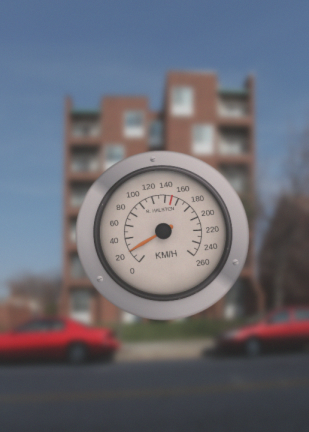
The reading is 20km/h
